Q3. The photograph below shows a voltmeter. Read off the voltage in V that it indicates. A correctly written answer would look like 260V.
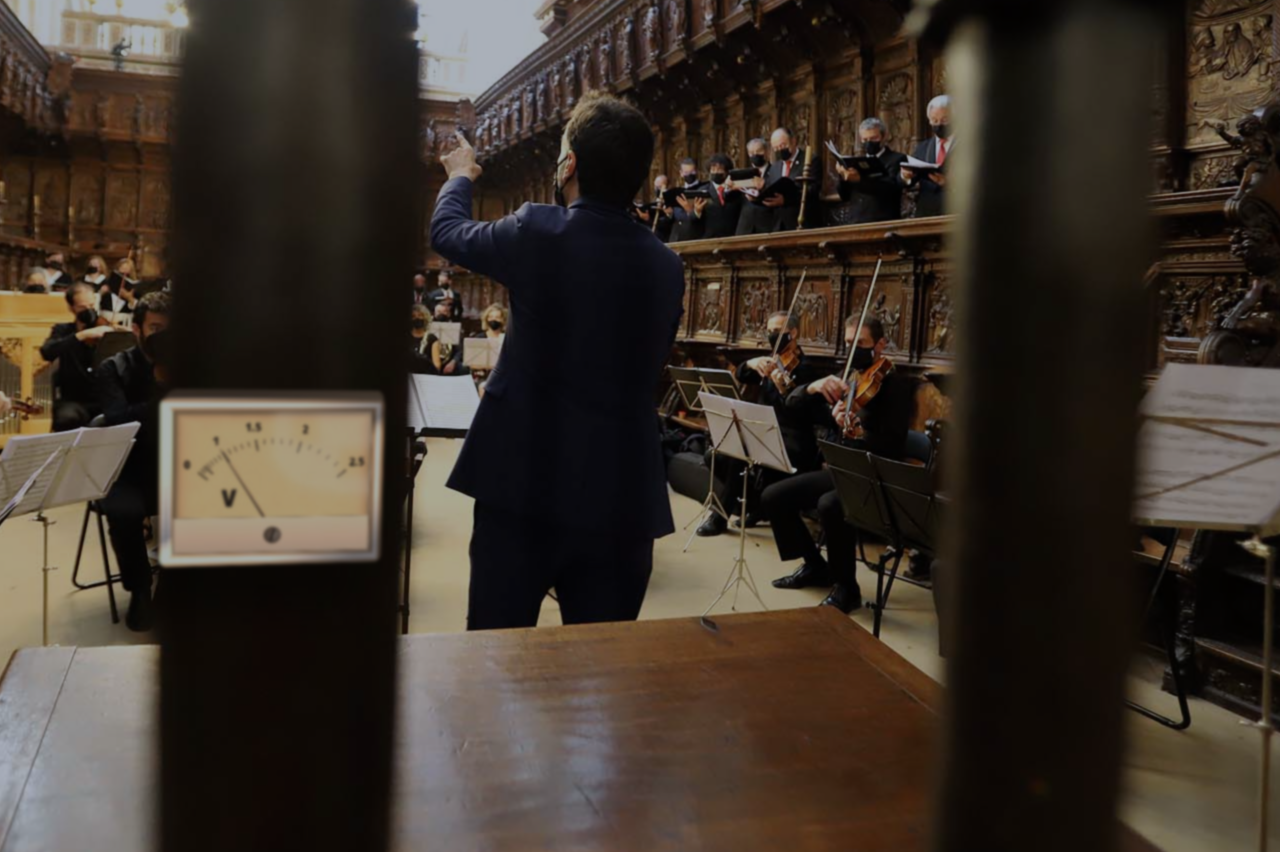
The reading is 1V
